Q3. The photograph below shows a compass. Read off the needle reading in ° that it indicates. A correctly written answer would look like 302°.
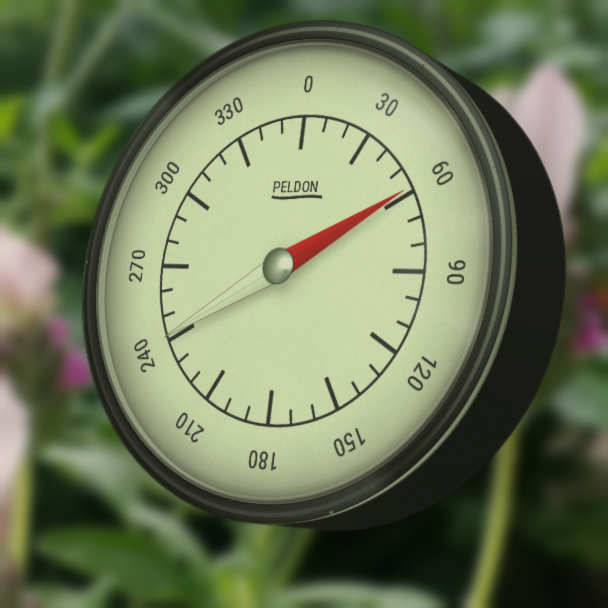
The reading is 60°
